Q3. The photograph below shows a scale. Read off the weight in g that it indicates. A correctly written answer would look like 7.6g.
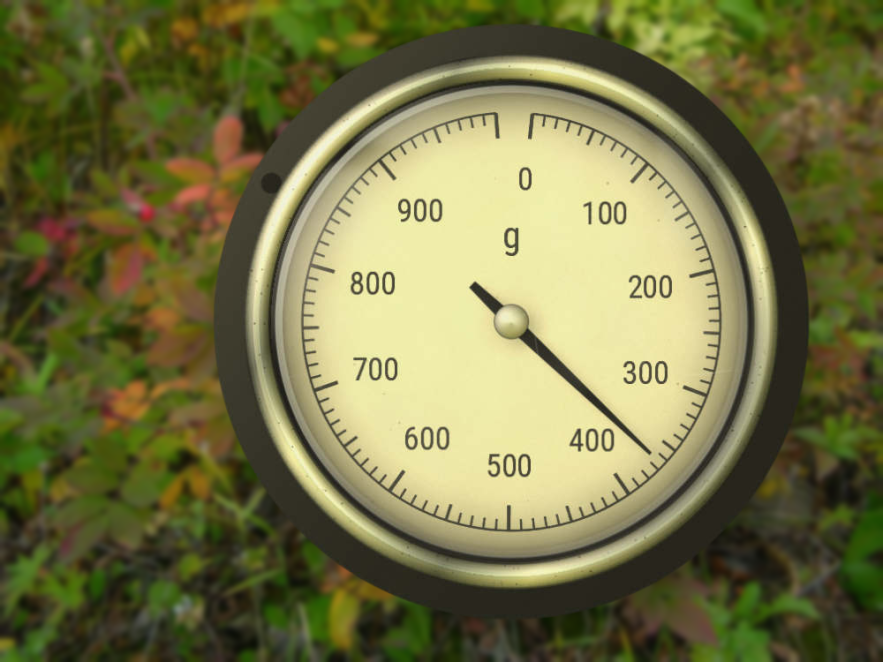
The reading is 365g
